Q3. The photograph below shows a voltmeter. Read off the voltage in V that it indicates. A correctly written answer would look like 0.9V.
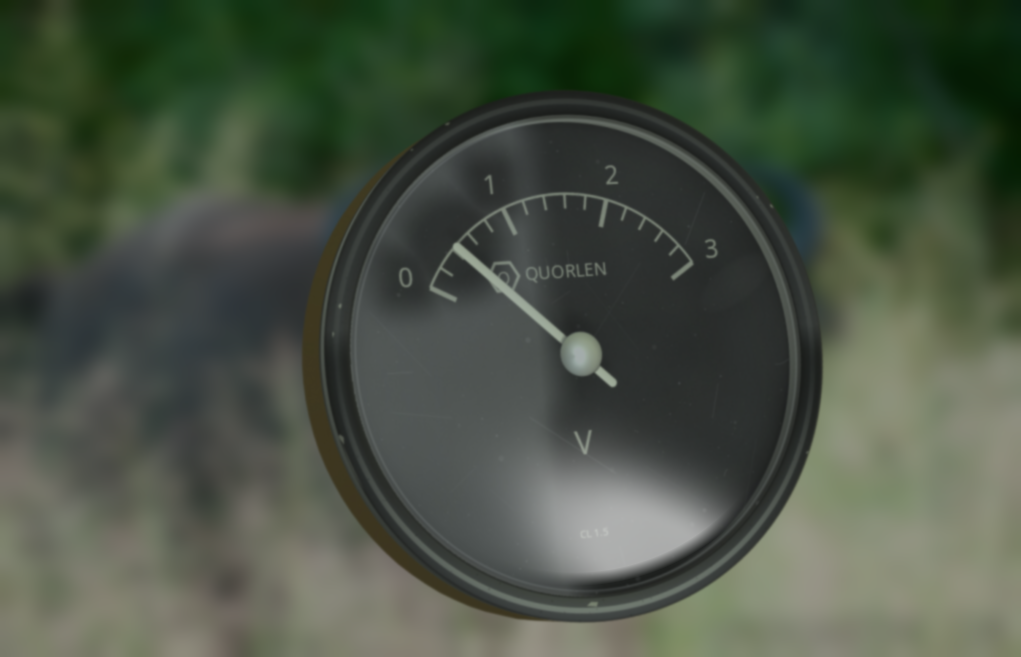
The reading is 0.4V
